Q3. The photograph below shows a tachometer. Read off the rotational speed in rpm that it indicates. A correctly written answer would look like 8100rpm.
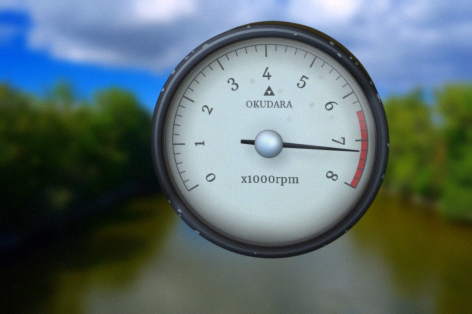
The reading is 7200rpm
